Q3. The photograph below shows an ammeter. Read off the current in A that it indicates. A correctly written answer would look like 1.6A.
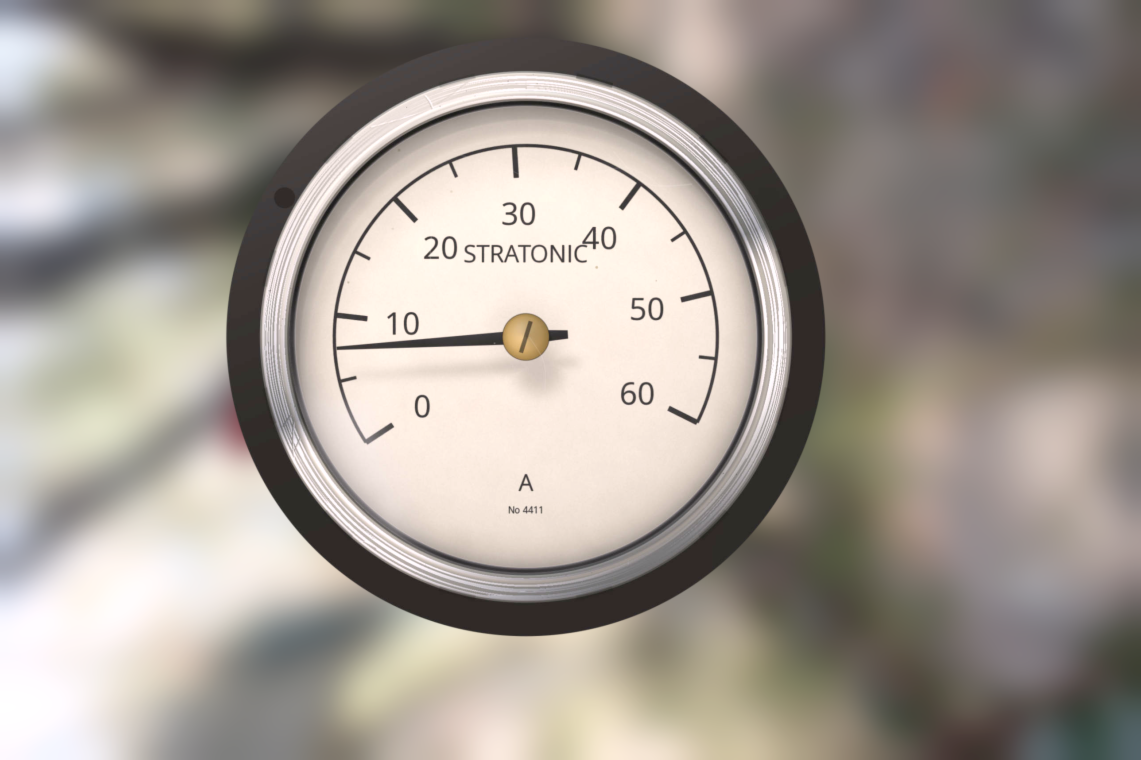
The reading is 7.5A
